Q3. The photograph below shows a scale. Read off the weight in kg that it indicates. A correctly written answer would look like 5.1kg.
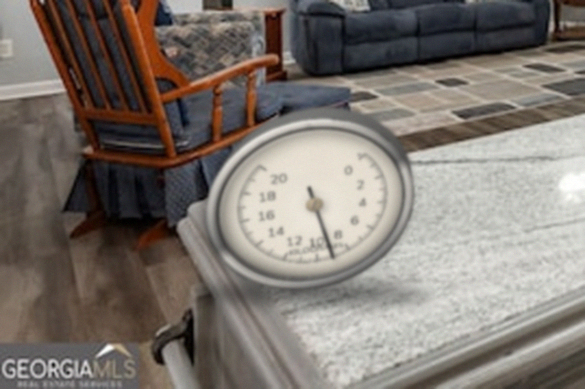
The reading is 9kg
